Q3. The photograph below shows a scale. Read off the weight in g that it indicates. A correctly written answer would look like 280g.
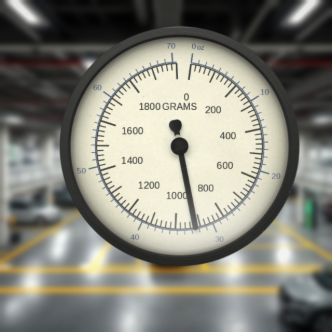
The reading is 920g
